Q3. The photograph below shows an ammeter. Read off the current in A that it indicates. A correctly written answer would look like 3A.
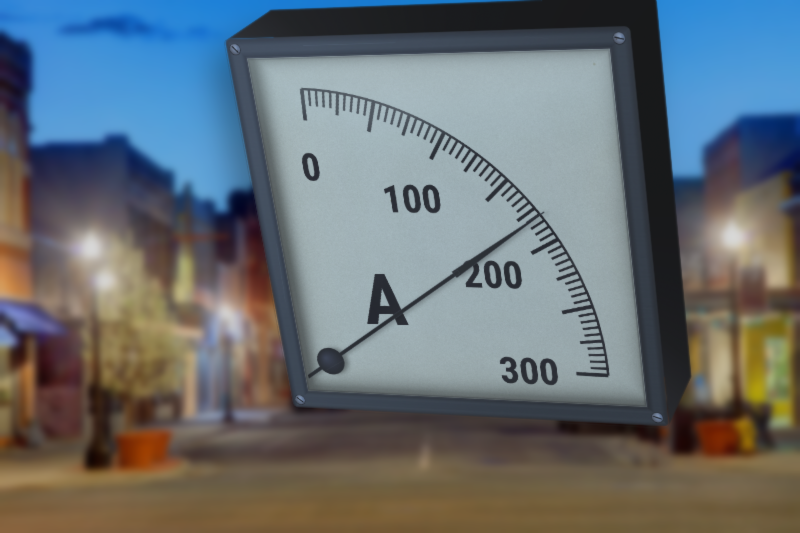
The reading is 180A
